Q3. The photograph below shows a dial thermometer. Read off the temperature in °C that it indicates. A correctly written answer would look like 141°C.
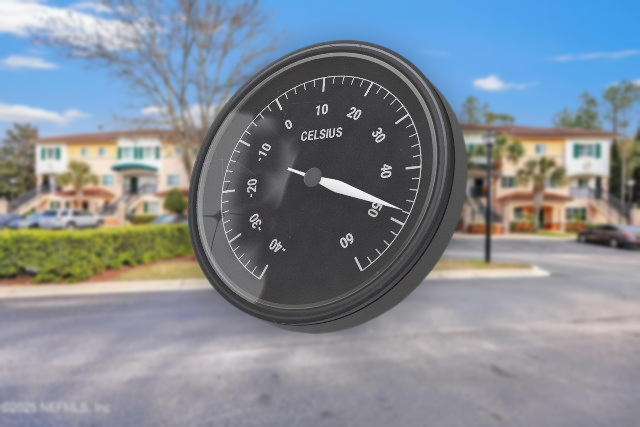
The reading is 48°C
